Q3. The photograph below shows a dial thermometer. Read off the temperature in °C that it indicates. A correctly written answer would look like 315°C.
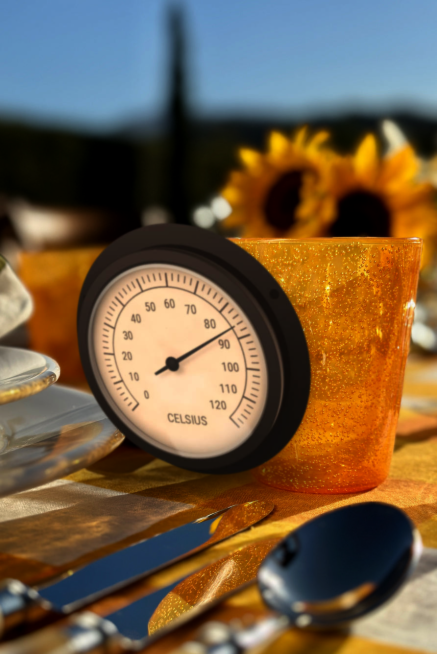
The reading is 86°C
